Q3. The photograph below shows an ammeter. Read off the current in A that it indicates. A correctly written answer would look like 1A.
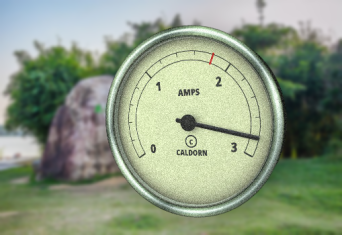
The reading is 2.8A
